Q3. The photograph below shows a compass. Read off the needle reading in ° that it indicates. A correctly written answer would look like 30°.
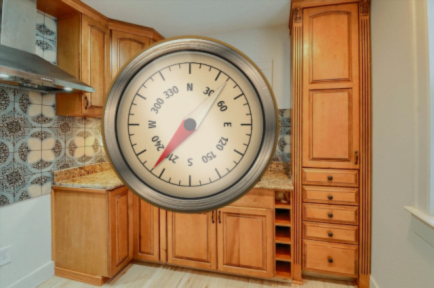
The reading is 220°
